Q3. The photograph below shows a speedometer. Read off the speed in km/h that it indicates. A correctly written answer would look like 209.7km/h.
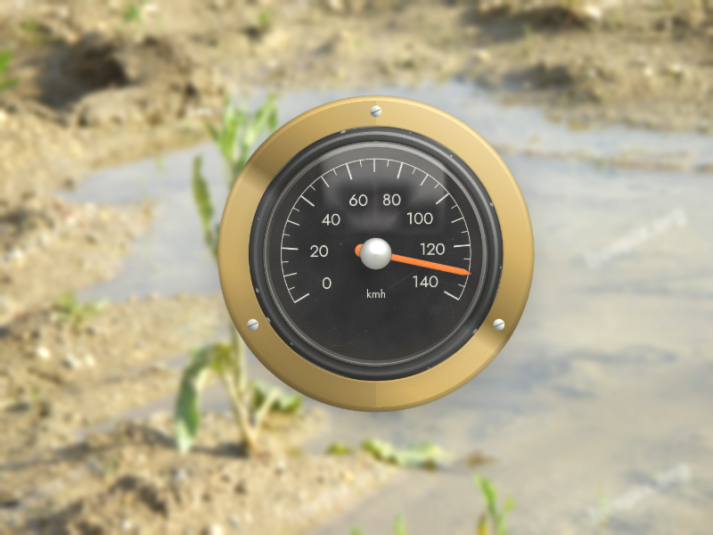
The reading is 130km/h
